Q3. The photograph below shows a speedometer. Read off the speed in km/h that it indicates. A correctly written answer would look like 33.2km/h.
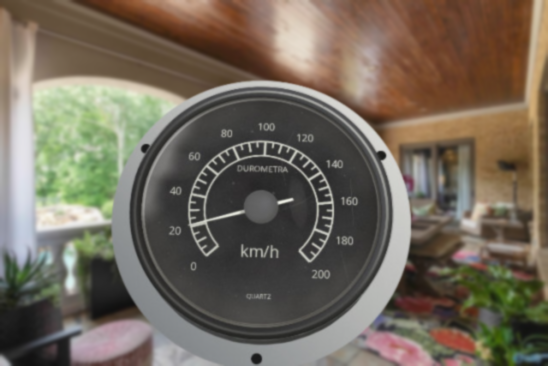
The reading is 20km/h
